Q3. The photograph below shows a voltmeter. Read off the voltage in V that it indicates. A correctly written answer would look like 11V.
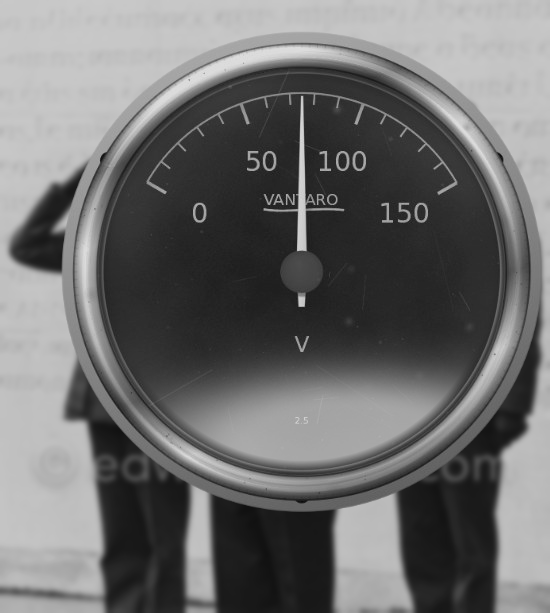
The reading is 75V
